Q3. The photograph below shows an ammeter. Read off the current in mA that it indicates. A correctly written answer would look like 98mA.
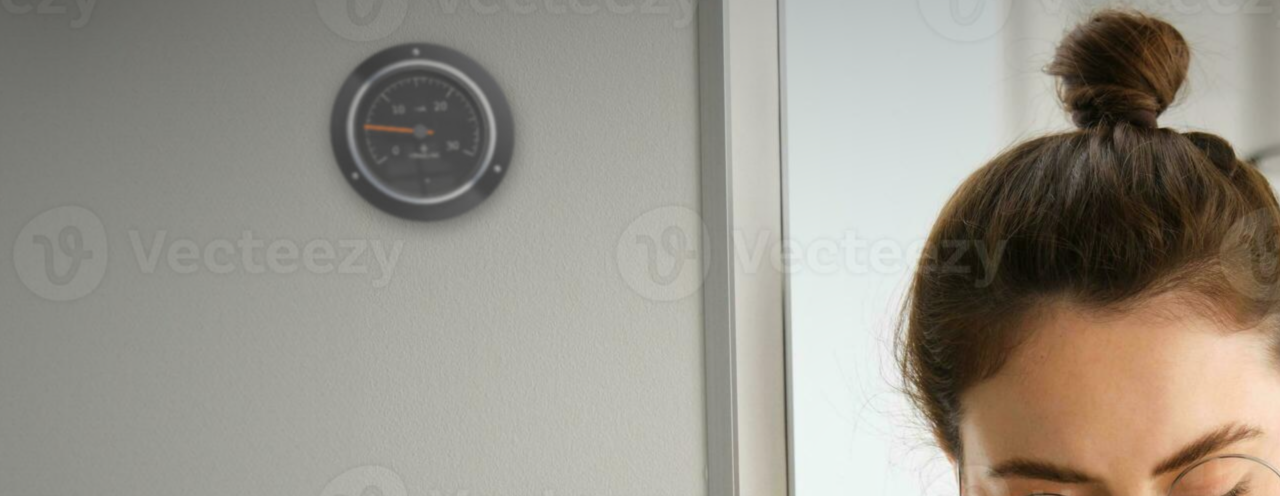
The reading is 5mA
